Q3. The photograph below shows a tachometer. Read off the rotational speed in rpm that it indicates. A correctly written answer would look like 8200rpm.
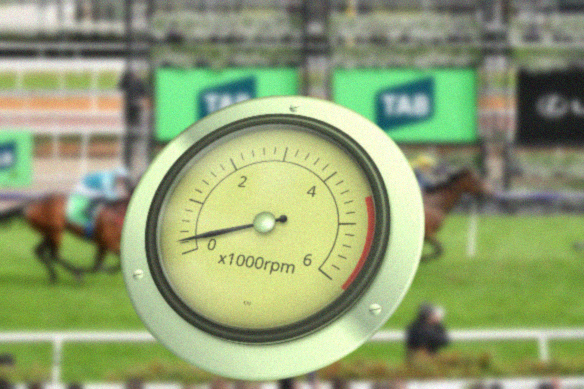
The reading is 200rpm
